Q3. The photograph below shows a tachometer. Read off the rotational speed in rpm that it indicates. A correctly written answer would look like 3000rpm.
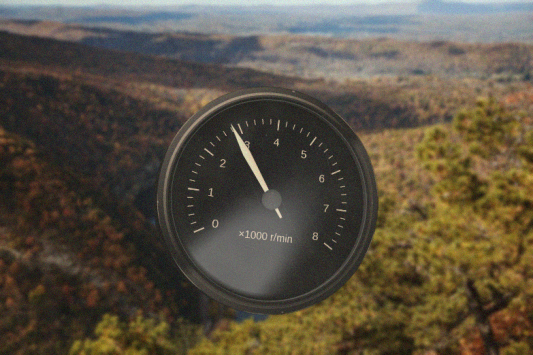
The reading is 2800rpm
